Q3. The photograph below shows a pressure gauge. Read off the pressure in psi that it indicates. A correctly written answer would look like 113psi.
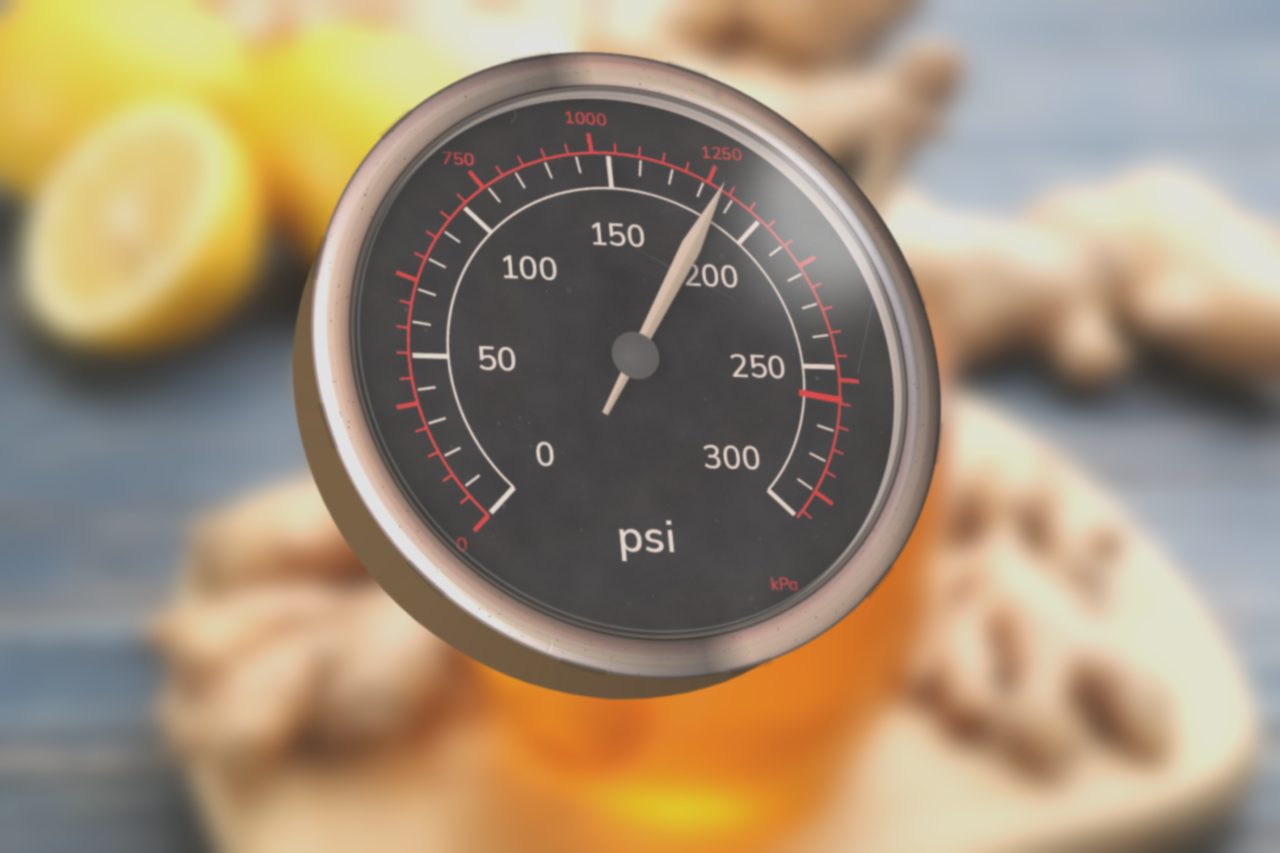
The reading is 185psi
